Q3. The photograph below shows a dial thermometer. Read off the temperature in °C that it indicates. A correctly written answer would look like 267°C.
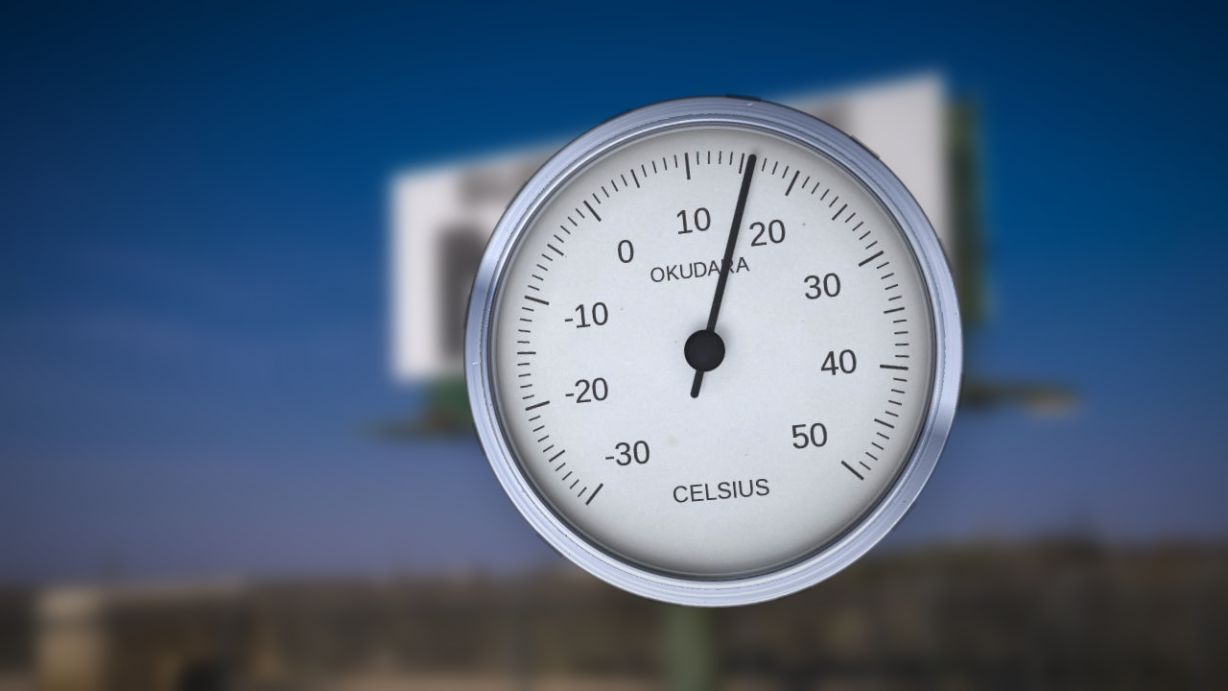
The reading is 16°C
